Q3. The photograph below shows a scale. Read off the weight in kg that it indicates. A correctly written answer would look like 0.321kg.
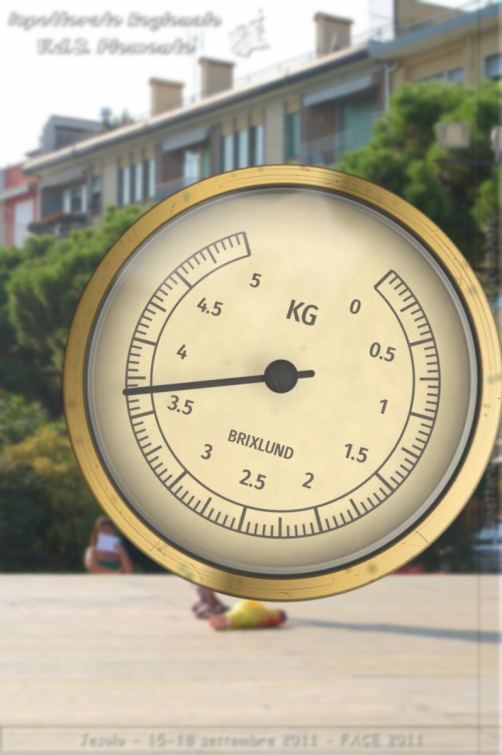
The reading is 3.65kg
